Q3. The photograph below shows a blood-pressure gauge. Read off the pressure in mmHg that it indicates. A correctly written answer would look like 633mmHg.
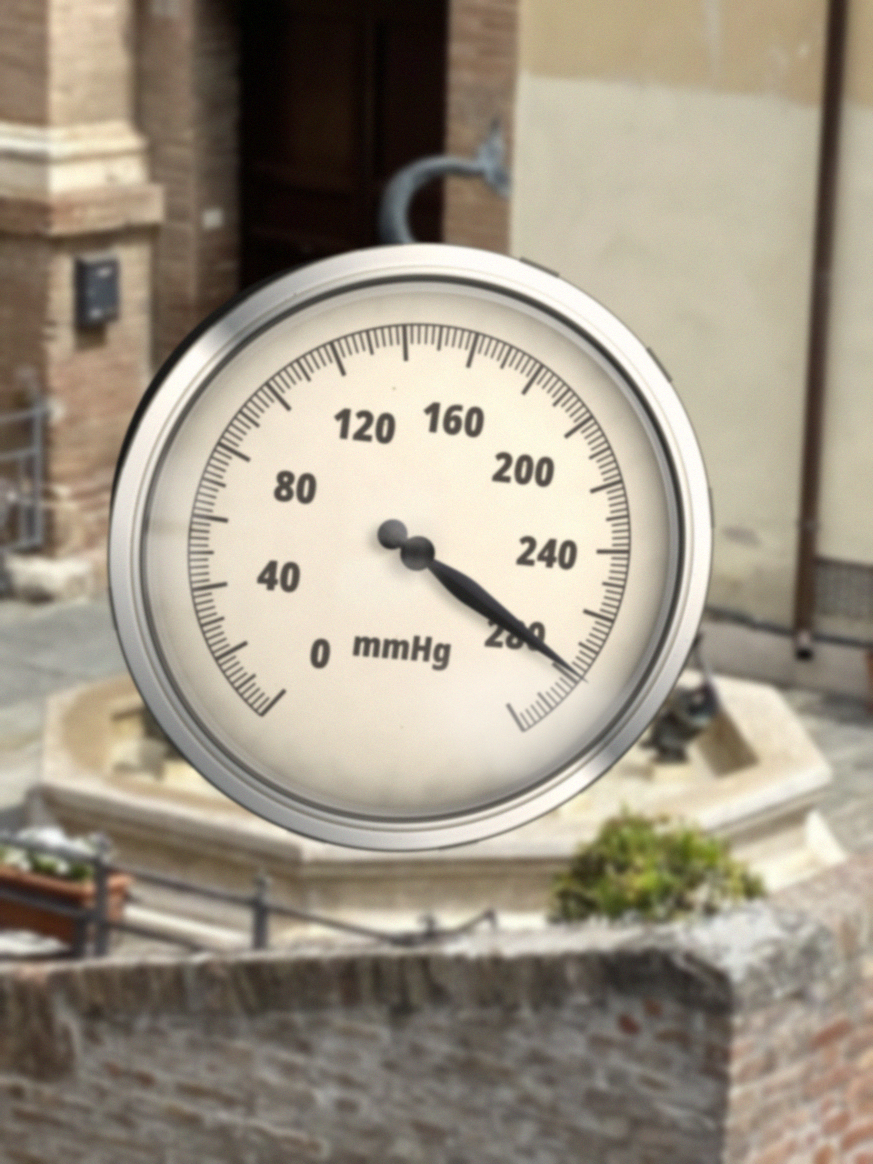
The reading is 278mmHg
